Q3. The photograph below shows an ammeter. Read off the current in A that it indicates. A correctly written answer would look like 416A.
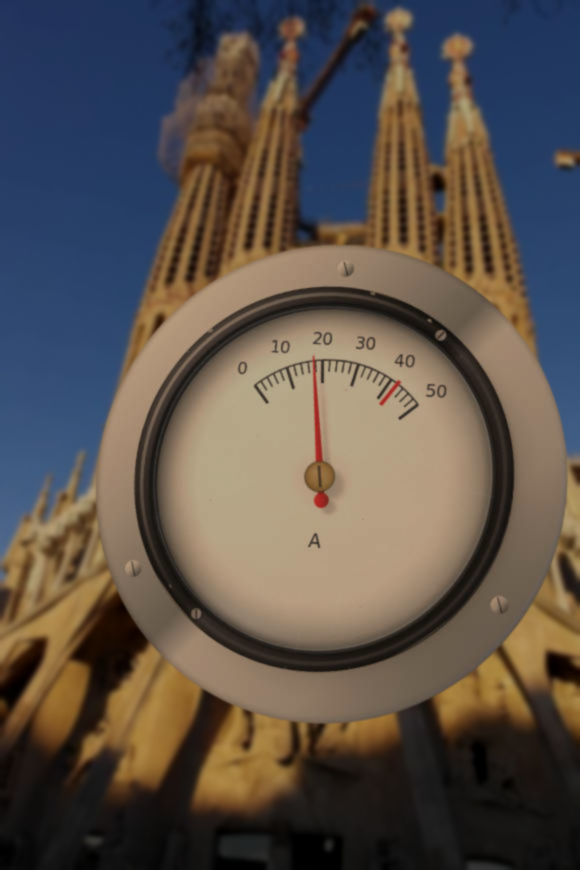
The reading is 18A
